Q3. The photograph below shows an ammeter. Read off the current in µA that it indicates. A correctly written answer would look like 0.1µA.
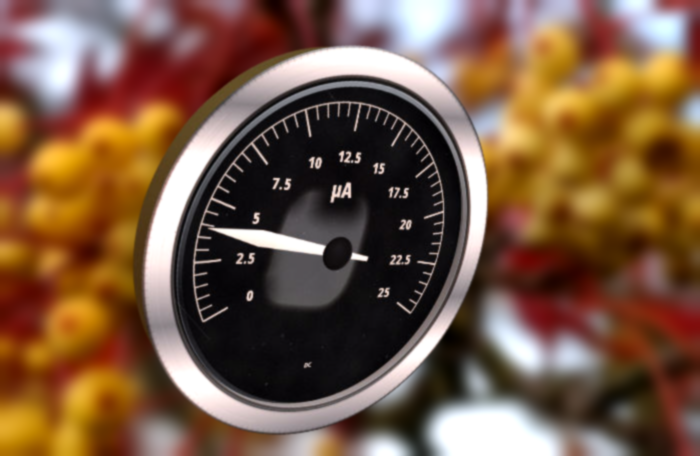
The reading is 4µA
